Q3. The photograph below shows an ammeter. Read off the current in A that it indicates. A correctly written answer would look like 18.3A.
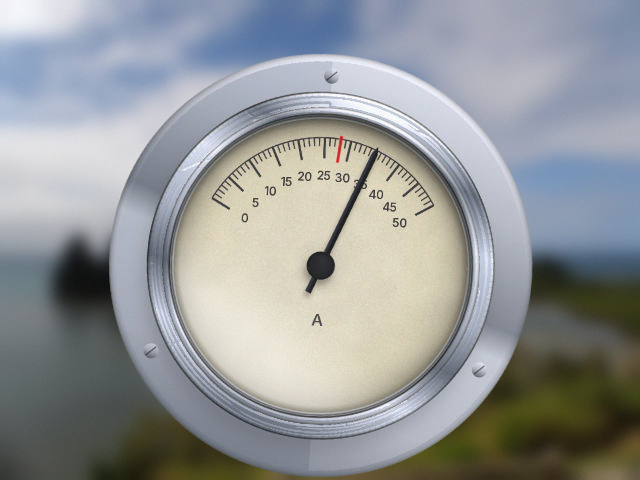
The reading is 35A
